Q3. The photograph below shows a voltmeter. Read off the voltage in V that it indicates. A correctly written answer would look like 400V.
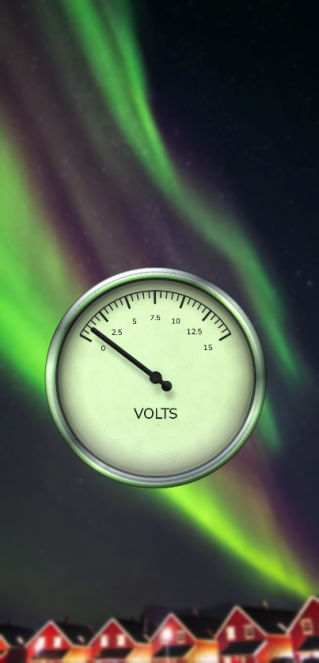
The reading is 1V
